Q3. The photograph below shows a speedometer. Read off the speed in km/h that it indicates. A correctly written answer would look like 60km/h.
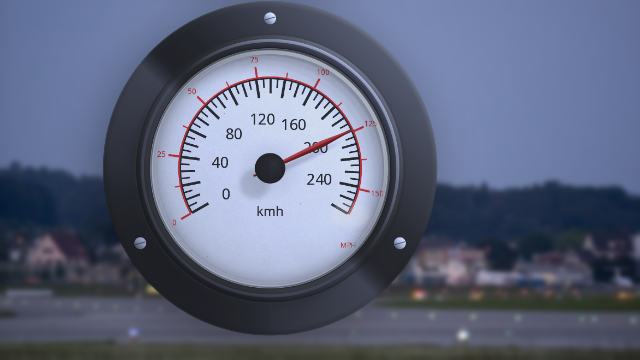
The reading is 200km/h
